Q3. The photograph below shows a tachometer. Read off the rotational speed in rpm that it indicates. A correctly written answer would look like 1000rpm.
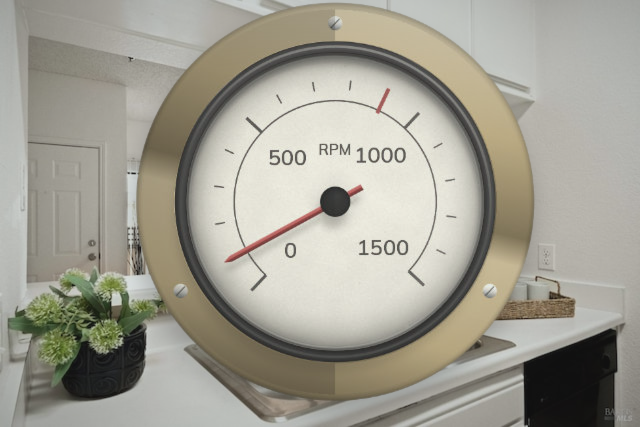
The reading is 100rpm
